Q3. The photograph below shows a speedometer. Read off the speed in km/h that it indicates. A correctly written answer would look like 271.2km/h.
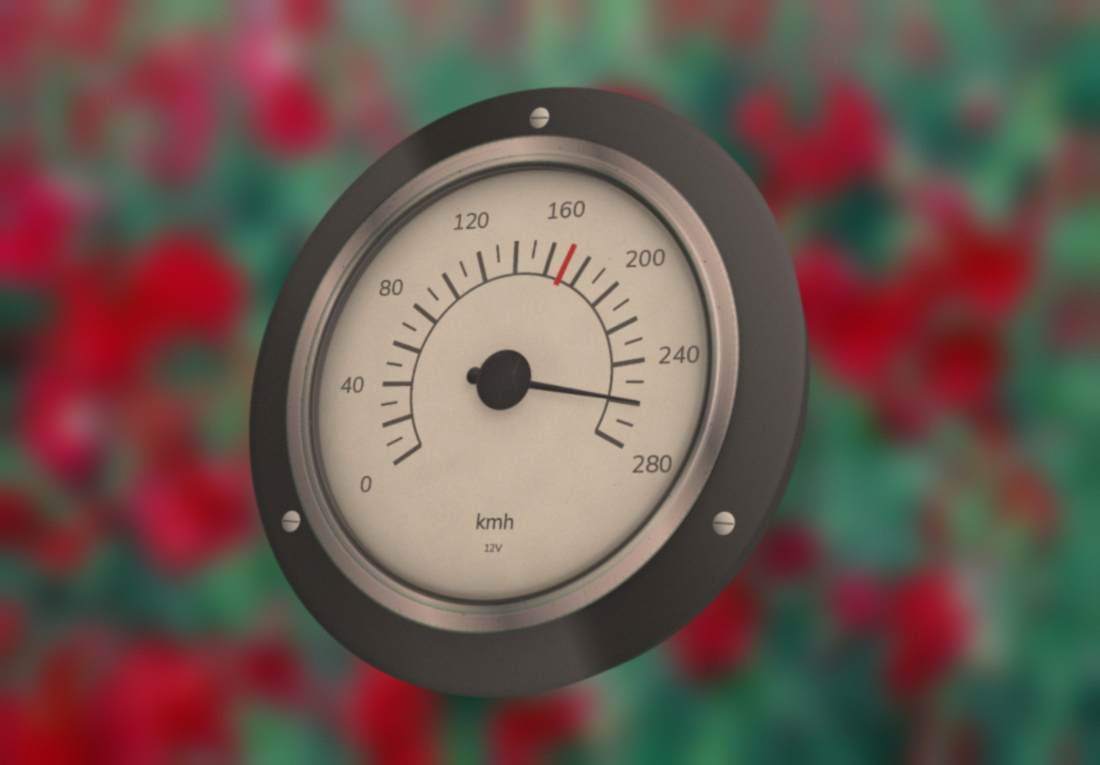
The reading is 260km/h
